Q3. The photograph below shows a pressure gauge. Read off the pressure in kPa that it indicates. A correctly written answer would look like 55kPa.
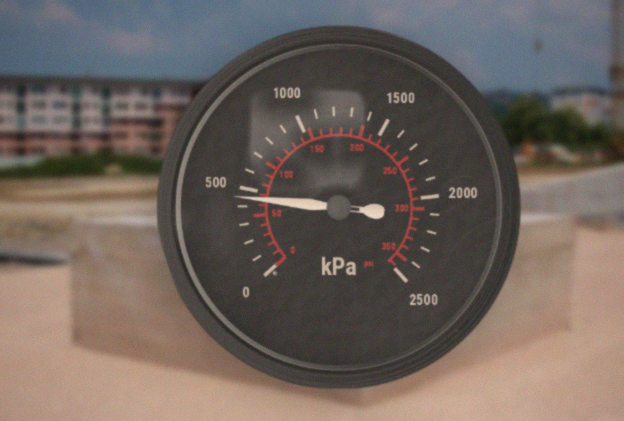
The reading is 450kPa
